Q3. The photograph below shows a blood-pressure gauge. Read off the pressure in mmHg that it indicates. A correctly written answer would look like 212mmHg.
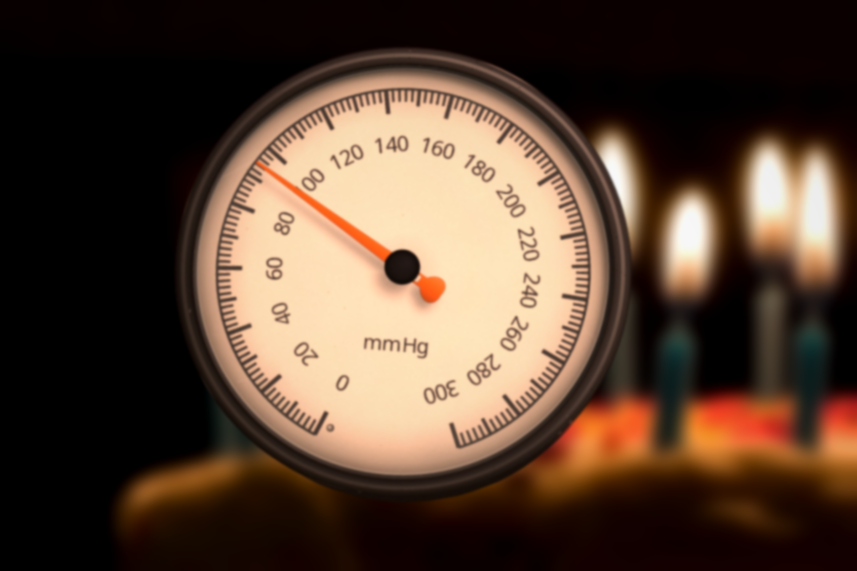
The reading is 94mmHg
